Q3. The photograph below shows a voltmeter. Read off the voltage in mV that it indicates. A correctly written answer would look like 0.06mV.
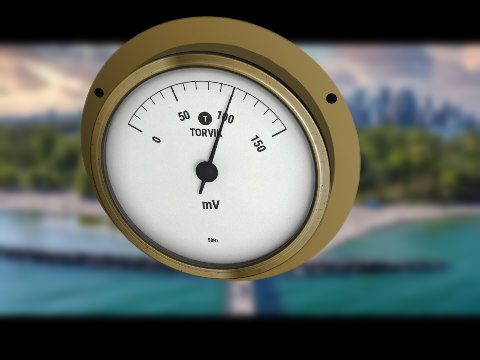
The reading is 100mV
